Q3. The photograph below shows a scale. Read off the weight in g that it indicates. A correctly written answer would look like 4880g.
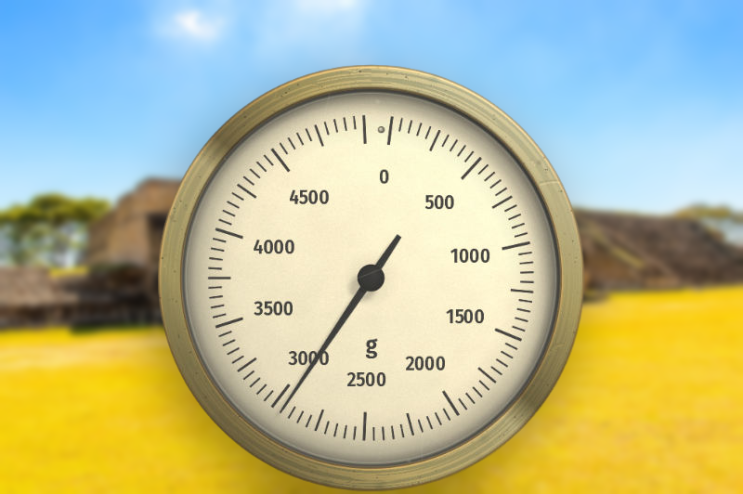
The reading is 2950g
